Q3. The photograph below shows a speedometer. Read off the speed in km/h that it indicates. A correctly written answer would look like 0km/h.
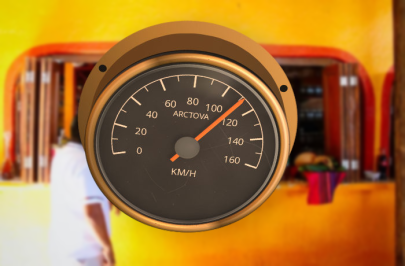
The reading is 110km/h
